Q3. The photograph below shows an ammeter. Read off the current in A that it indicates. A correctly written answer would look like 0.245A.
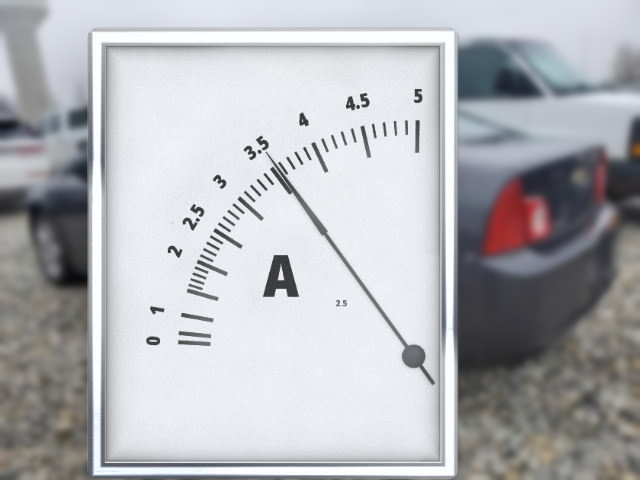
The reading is 3.55A
